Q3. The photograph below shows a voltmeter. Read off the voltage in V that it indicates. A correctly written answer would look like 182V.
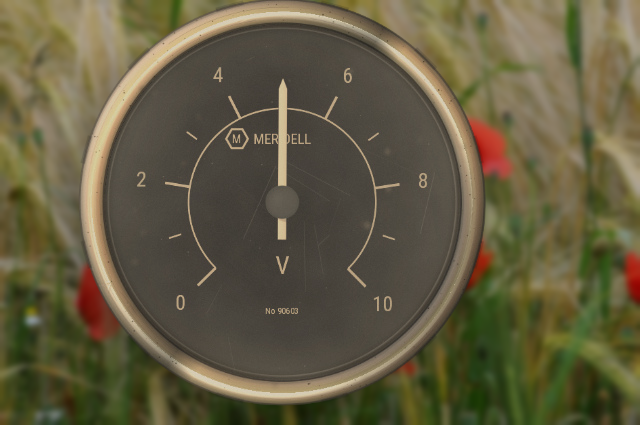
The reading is 5V
